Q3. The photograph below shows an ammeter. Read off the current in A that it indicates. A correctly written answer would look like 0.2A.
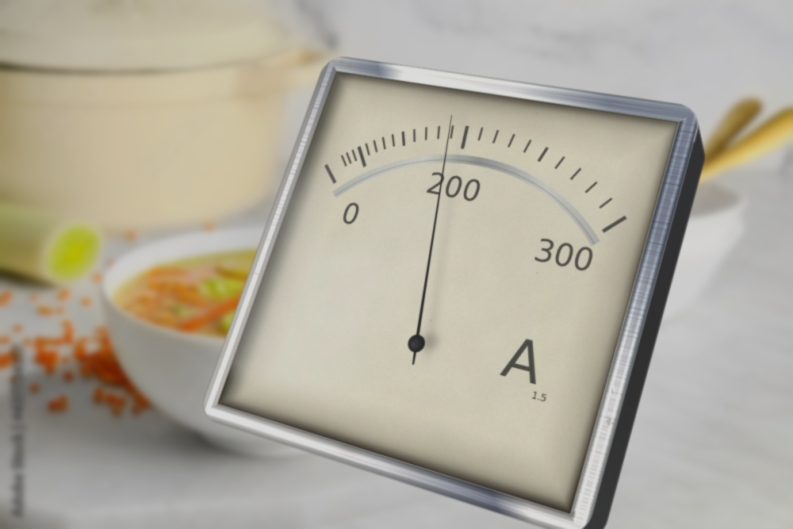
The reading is 190A
